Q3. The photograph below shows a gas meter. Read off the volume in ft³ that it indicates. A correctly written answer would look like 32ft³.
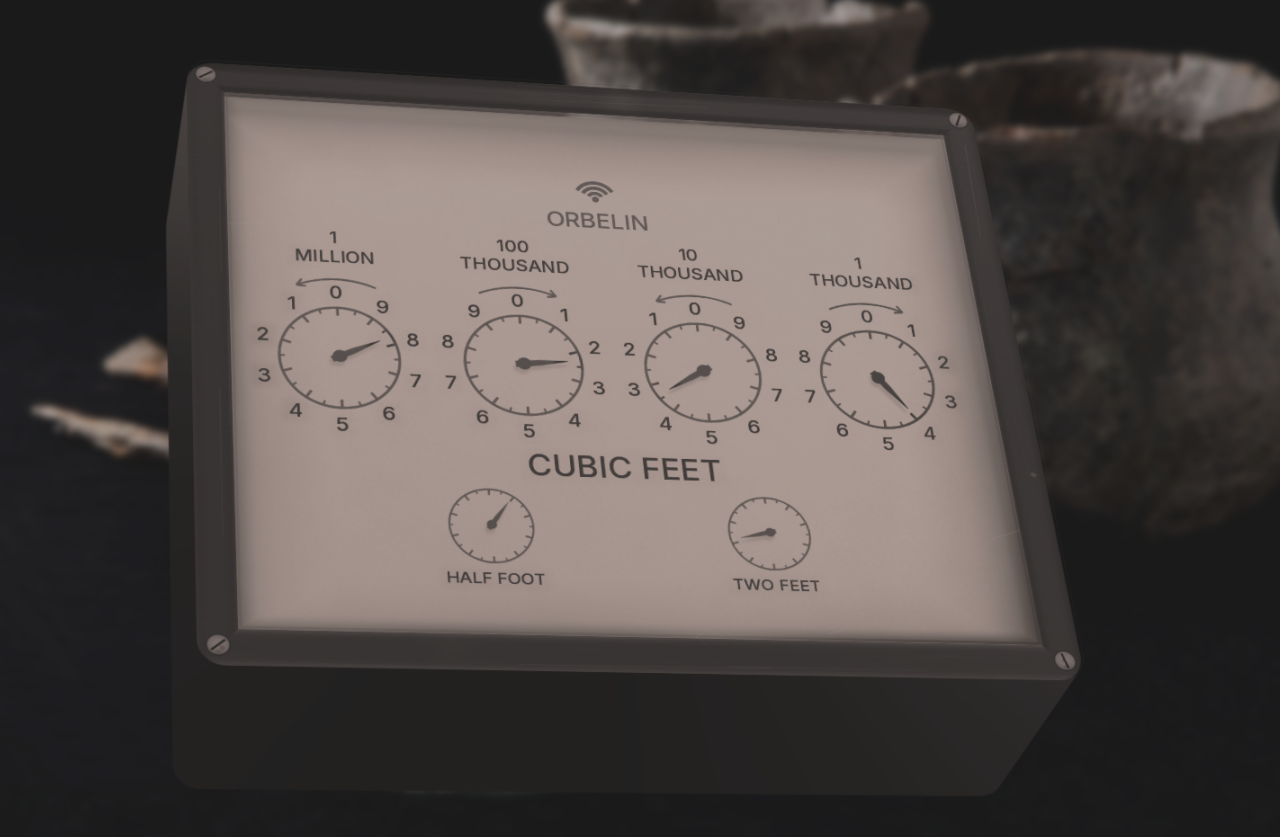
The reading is 823400ft³
